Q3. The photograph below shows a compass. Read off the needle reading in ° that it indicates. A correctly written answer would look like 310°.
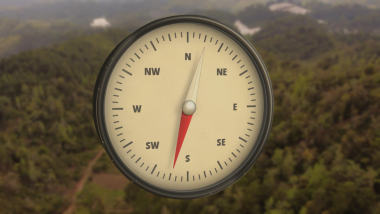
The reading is 195°
